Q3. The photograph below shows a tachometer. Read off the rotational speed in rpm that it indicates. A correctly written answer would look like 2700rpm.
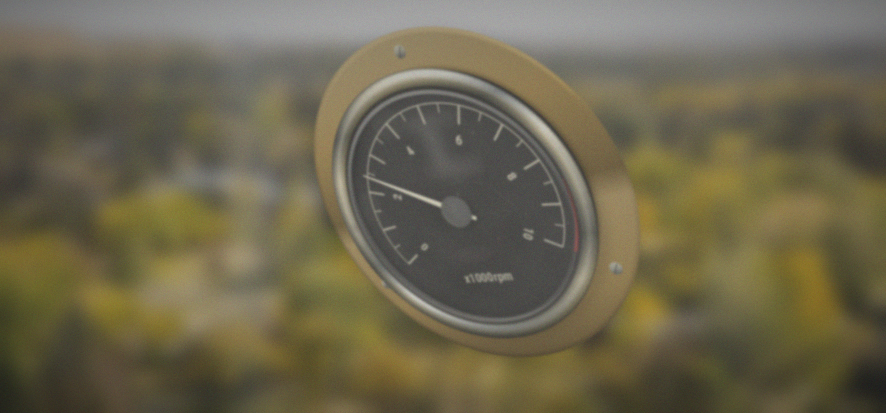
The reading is 2500rpm
